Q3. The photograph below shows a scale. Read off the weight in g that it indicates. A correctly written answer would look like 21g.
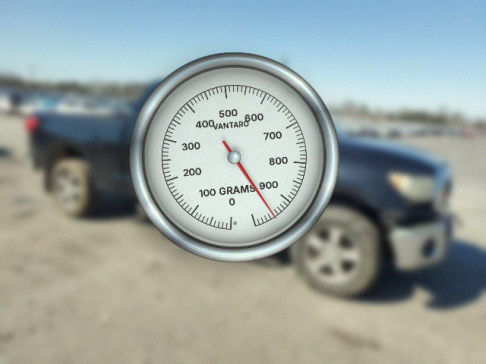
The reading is 950g
